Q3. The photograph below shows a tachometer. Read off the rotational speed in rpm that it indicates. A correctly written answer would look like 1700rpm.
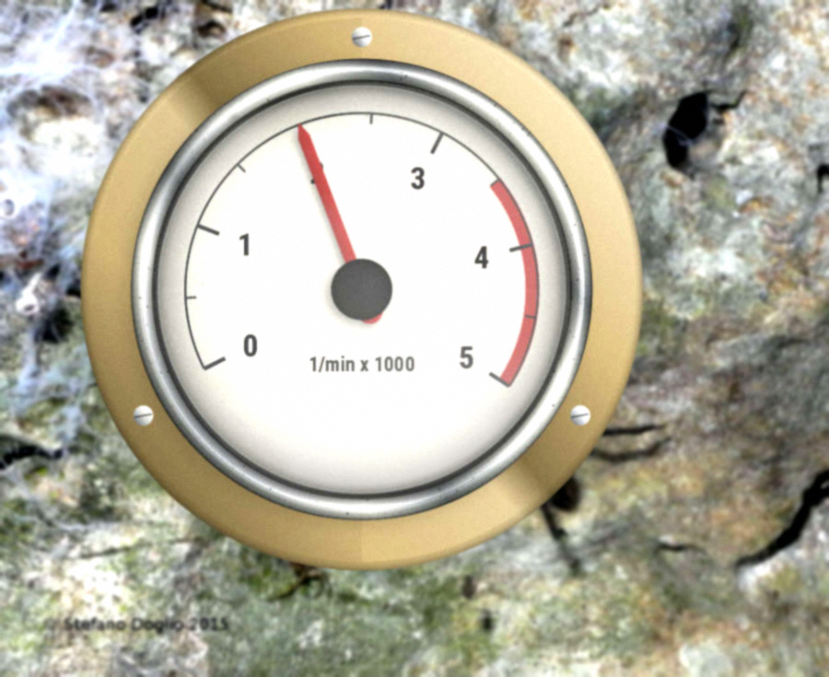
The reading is 2000rpm
